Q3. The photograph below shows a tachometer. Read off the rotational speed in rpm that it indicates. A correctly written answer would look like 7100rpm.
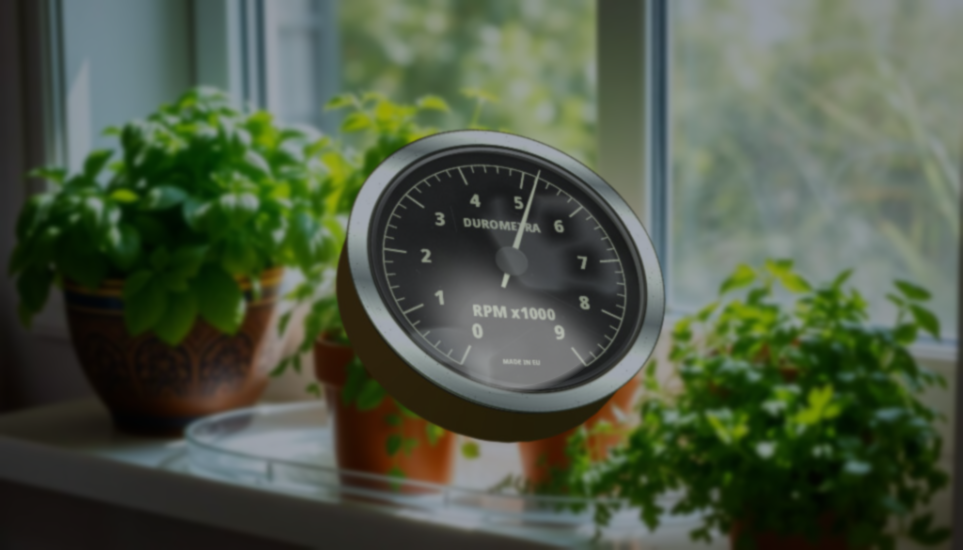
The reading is 5200rpm
